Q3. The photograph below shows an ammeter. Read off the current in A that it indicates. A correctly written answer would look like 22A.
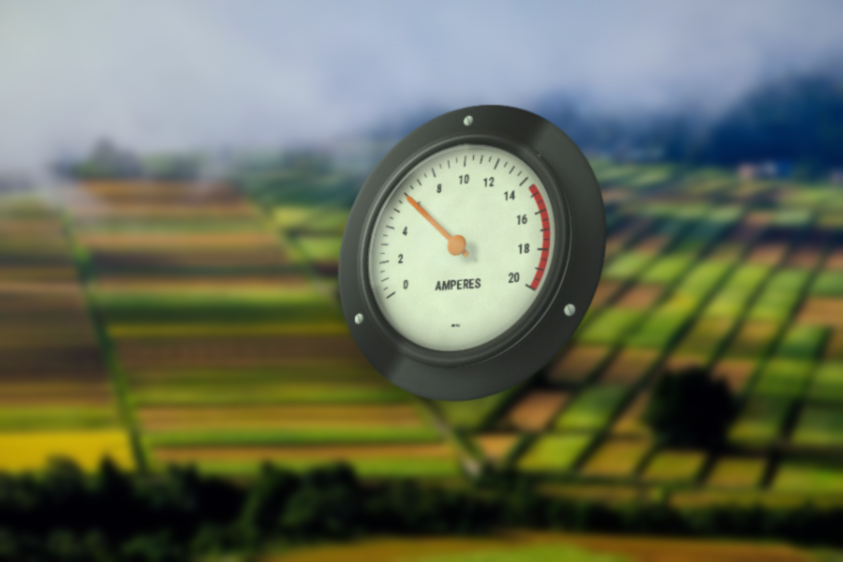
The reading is 6A
